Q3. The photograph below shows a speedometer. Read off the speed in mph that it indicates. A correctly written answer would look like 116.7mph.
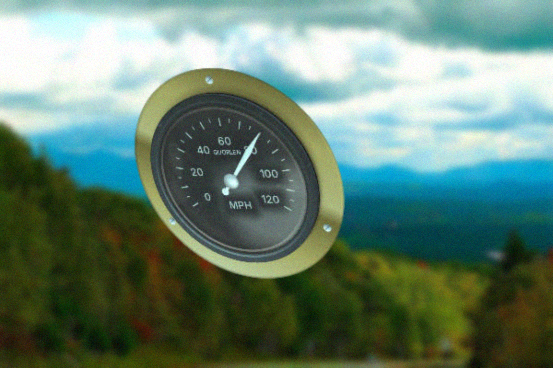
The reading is 80mph
